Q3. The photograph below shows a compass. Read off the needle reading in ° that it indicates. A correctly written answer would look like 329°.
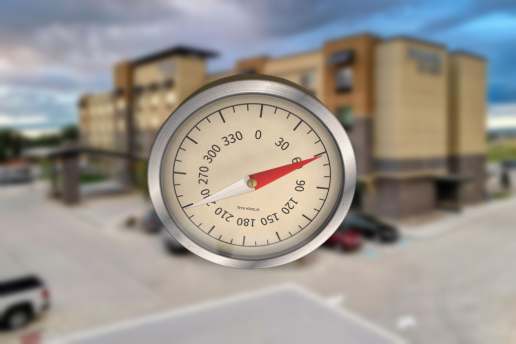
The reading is 60°
